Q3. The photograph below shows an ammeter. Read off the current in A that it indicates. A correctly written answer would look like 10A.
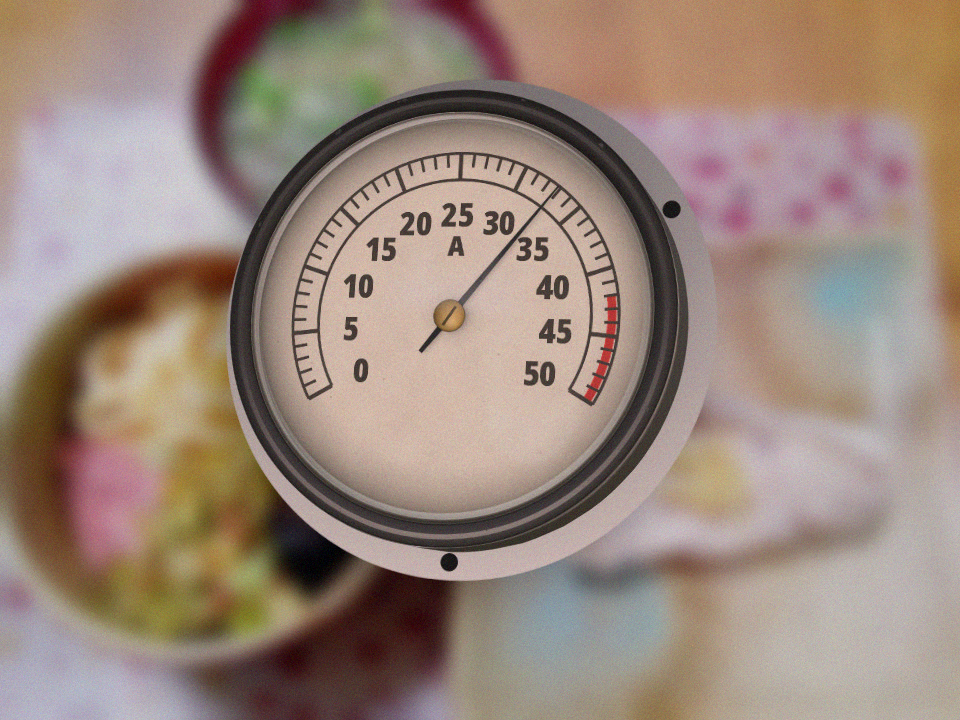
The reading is 33A
